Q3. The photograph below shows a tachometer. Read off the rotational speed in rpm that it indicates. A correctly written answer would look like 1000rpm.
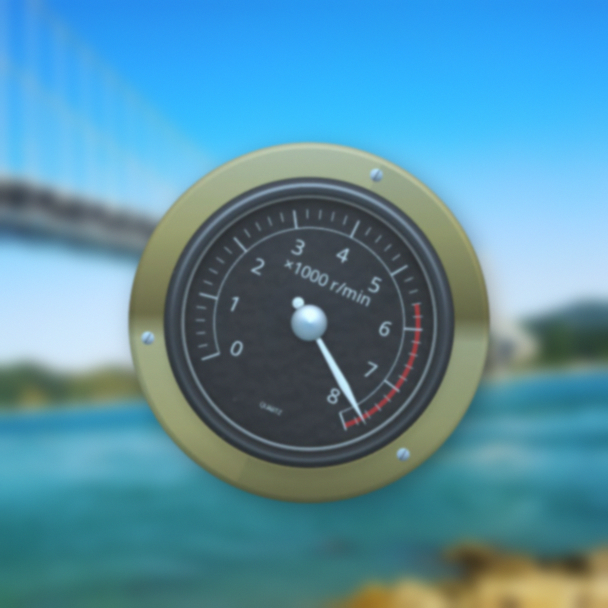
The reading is 7700rpm
